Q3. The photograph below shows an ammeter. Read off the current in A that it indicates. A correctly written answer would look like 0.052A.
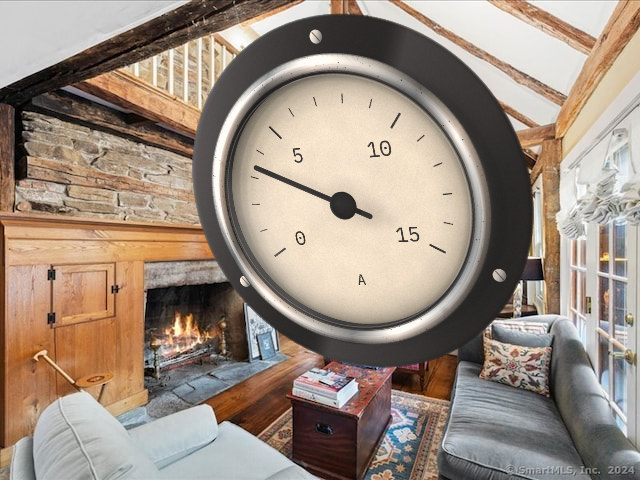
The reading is 3.5A
